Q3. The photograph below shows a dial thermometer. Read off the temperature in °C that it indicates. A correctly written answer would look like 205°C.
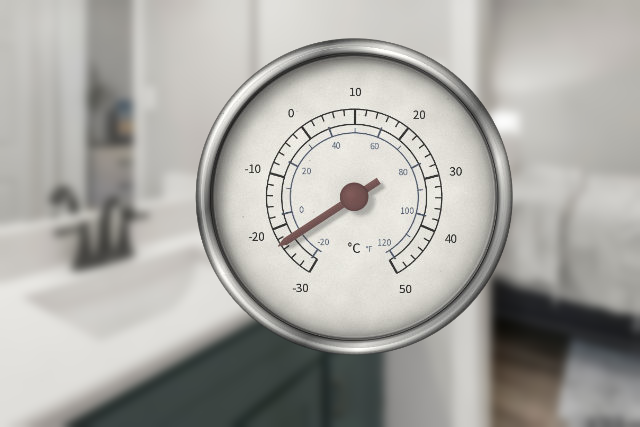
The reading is -23°C
